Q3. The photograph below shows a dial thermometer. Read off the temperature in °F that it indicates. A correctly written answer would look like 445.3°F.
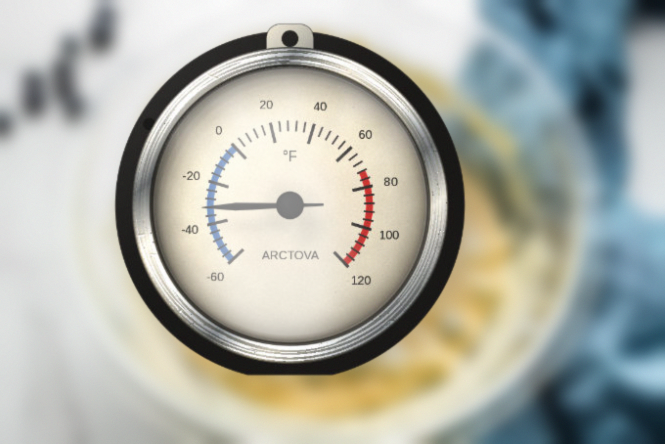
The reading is -32°F
